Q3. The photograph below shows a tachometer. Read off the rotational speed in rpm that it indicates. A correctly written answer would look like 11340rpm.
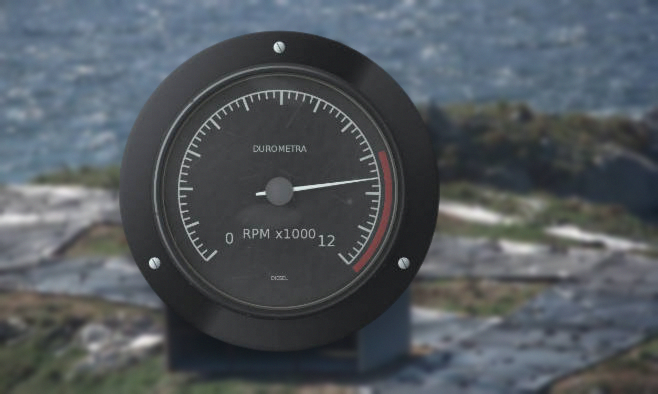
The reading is 9600rpm
